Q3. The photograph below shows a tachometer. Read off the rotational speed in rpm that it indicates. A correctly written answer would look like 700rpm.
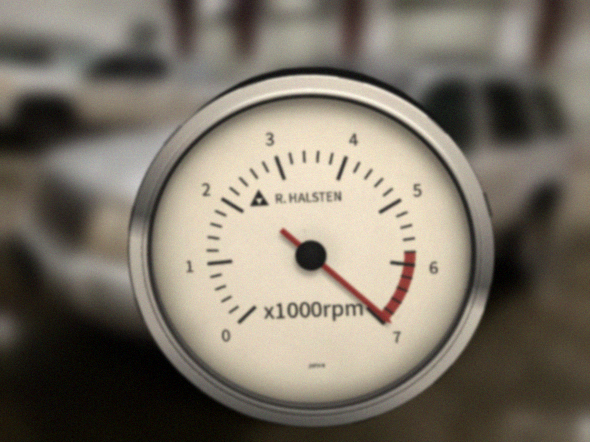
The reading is 6900rpm
